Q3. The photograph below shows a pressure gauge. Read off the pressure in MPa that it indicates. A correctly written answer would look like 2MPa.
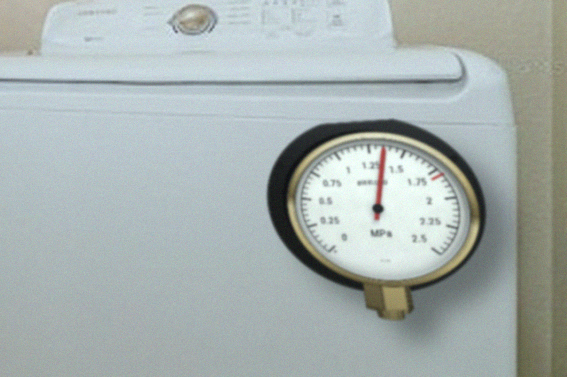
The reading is 1.35MPa
